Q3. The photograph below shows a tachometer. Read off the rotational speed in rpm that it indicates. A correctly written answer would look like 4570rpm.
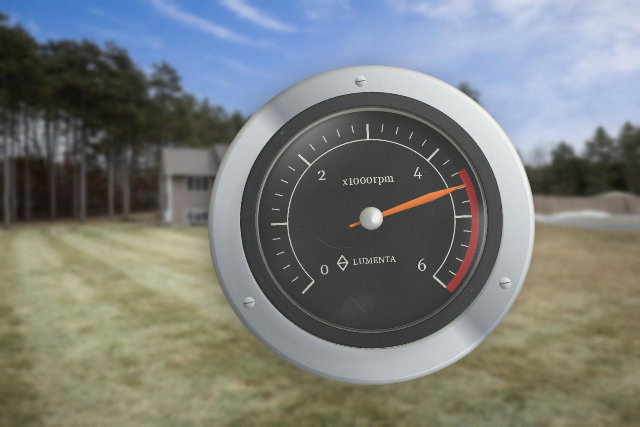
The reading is 4600rpm
